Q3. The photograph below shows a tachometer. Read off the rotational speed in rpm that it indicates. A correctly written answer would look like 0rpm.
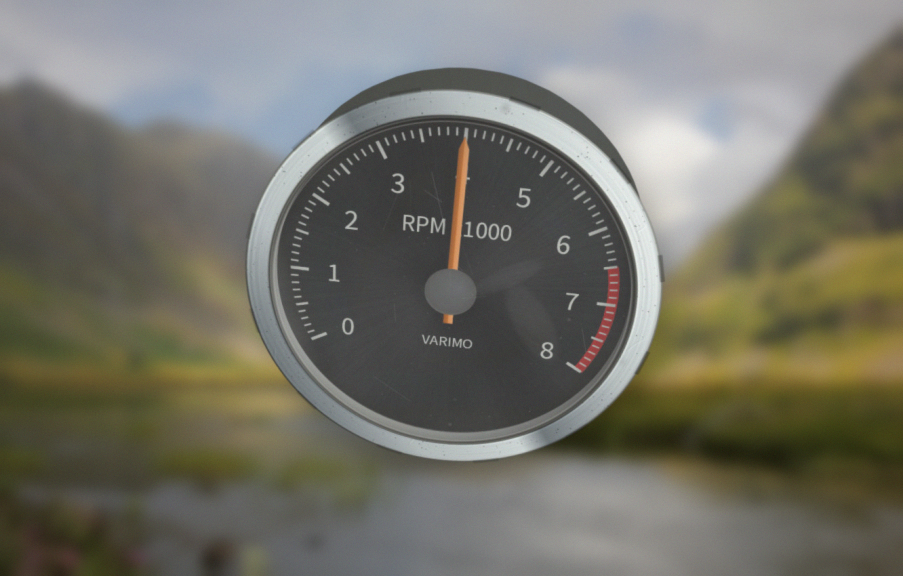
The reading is 4000rpm
